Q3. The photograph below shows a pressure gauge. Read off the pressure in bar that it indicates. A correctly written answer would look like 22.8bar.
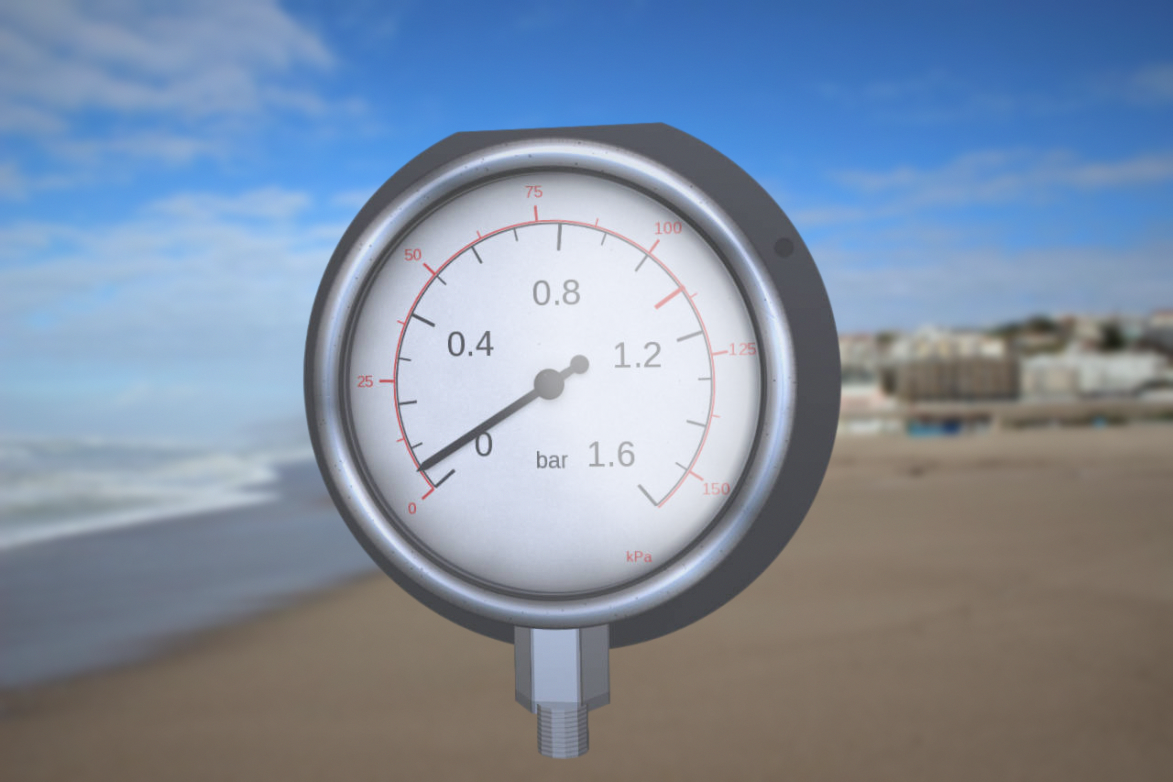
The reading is 0.05bar
